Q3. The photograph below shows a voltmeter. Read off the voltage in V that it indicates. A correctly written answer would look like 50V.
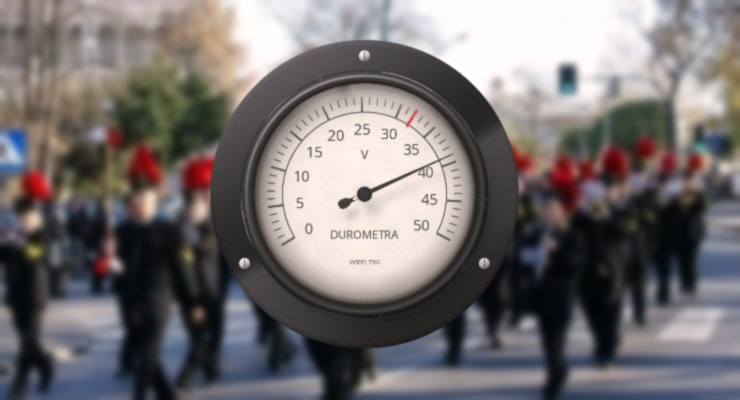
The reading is 39V
